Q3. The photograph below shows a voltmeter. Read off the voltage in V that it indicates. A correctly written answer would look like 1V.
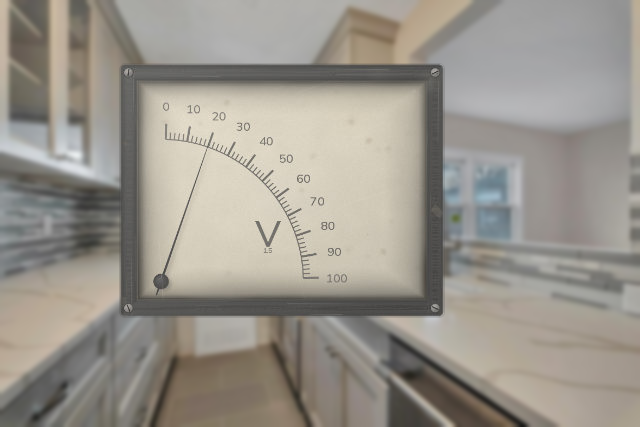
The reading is 20V
